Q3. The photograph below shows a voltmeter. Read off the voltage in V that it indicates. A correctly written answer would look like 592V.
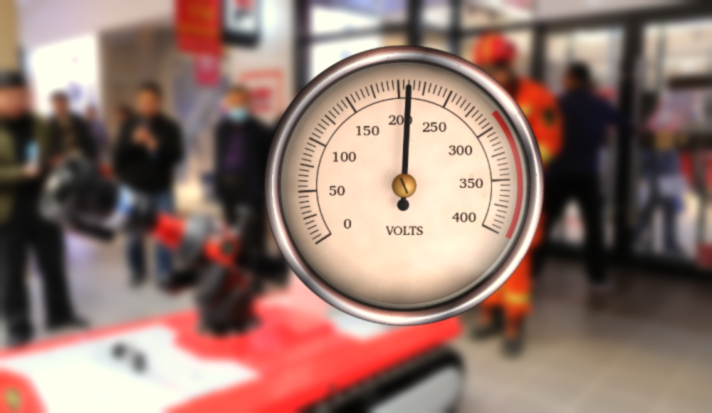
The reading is 210V
